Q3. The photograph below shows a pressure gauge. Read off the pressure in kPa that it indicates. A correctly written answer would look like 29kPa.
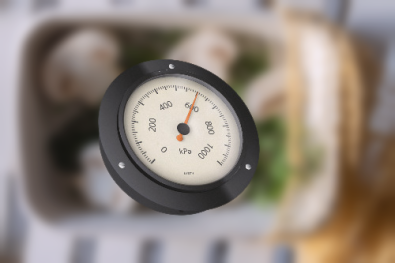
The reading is 600kPa
